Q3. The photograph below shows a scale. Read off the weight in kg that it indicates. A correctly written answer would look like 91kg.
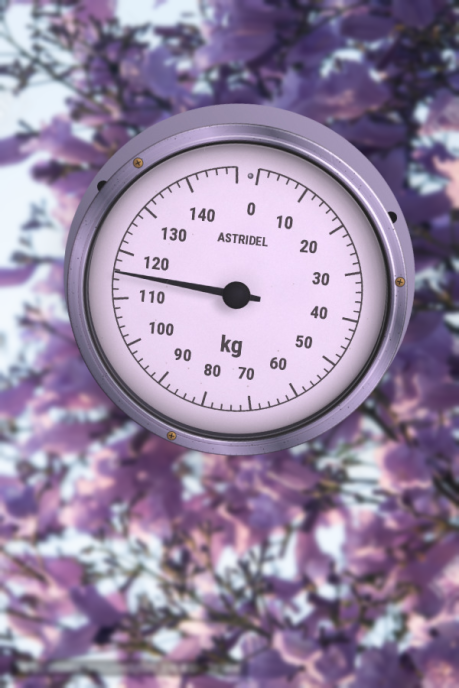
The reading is 116kg
